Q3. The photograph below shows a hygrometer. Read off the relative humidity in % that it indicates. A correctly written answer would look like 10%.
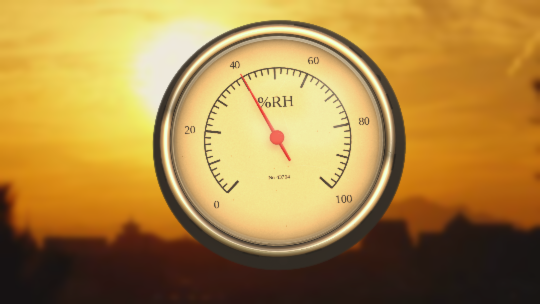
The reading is 40%
